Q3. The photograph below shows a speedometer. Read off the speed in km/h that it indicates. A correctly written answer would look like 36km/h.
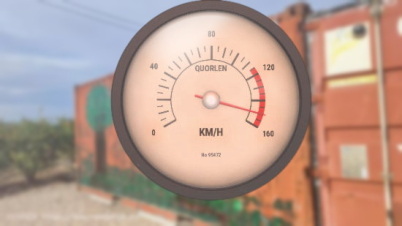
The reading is 150km/h
